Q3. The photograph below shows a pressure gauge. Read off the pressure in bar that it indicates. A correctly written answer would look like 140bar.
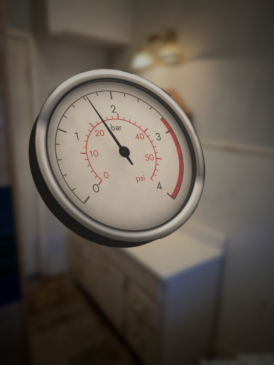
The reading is 1.6bar
